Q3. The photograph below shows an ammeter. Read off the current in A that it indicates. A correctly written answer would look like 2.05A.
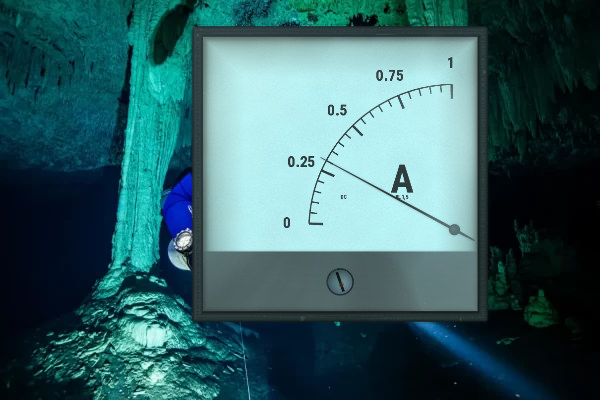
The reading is 0.3A
